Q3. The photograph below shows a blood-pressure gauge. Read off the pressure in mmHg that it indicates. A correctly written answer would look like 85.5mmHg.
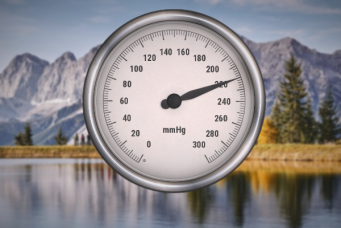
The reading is 220mmHg
